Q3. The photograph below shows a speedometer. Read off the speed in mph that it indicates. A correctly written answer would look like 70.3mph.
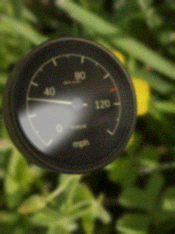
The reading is 30mph
